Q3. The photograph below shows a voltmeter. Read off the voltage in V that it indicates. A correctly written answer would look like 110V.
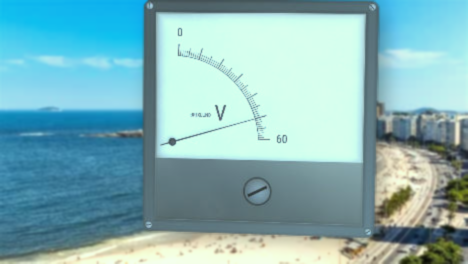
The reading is 50V
